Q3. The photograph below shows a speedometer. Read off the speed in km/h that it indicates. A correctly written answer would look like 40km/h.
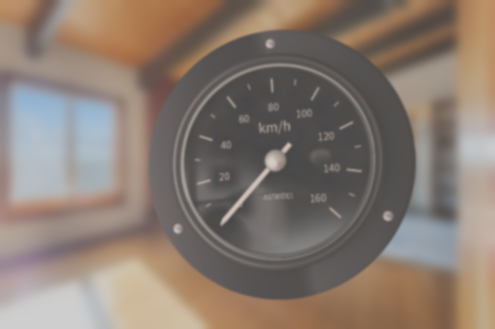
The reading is 0km/h
